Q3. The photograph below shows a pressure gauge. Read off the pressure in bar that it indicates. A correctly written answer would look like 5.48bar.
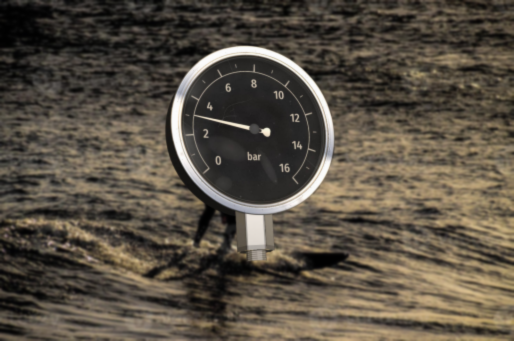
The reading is 3bar
